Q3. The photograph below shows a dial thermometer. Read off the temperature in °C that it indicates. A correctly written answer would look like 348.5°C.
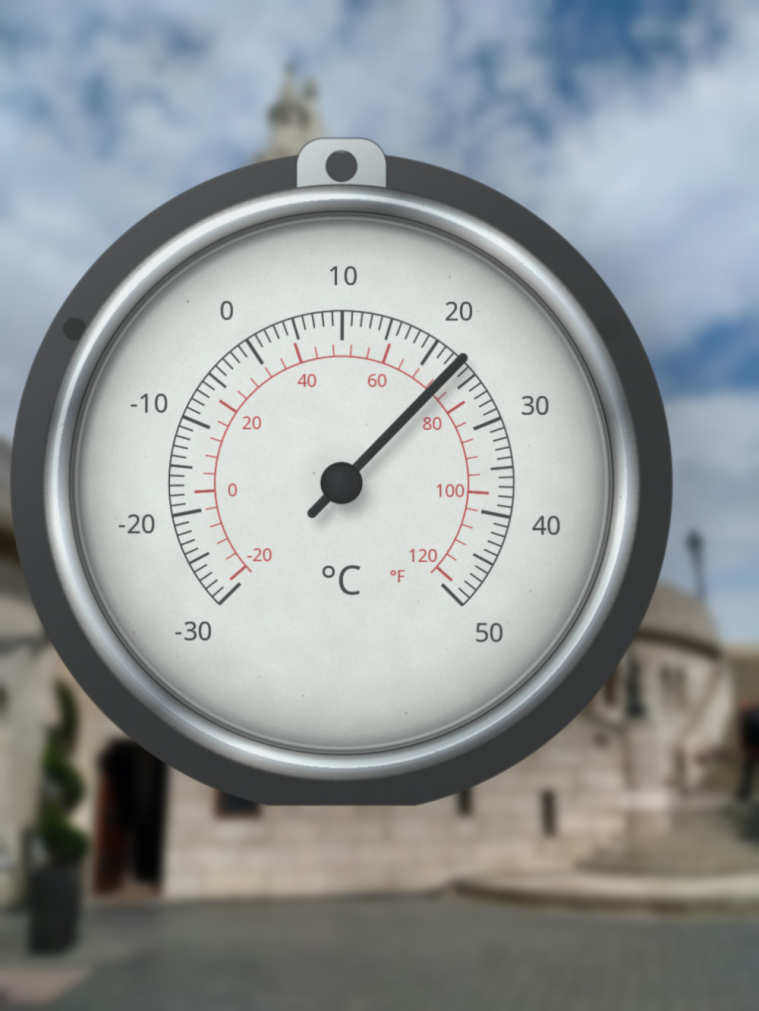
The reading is 23°C
